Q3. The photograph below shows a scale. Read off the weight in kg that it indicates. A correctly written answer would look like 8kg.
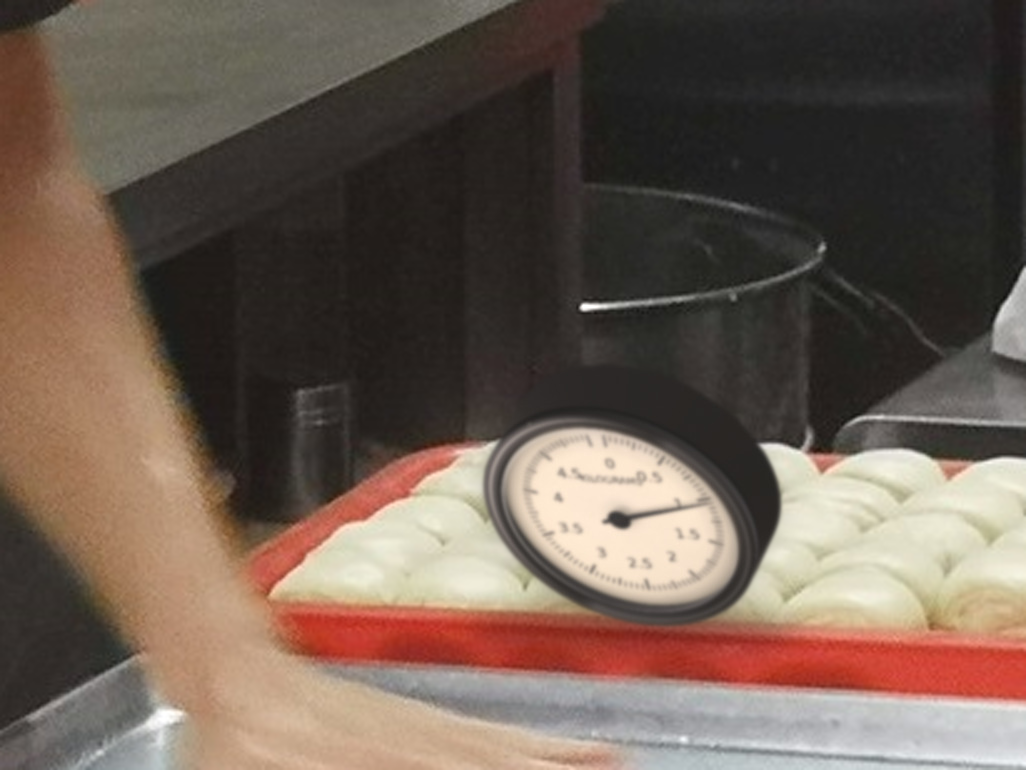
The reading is 1kg
